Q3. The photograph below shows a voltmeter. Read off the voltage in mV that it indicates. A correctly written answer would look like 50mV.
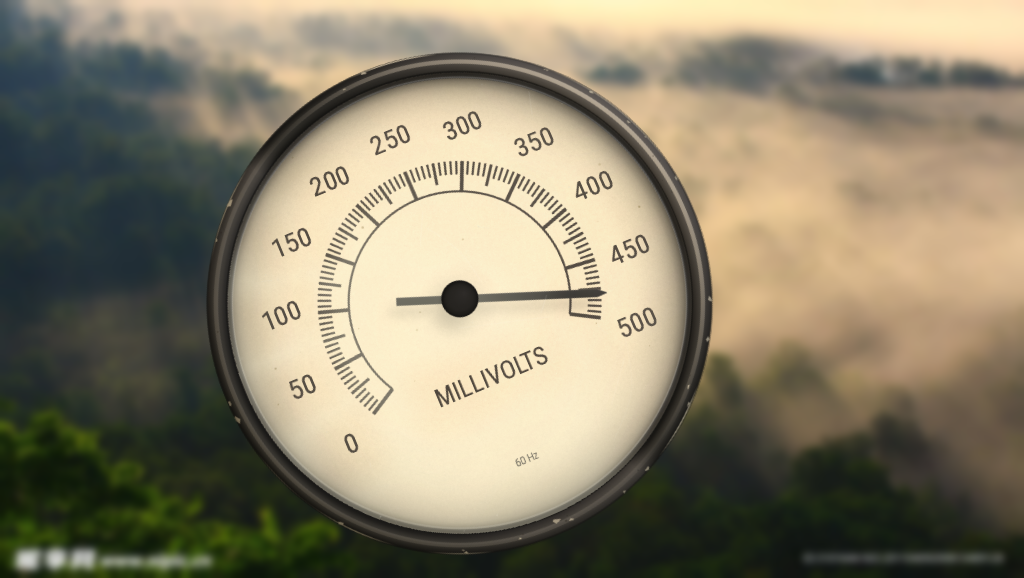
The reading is 480mV
